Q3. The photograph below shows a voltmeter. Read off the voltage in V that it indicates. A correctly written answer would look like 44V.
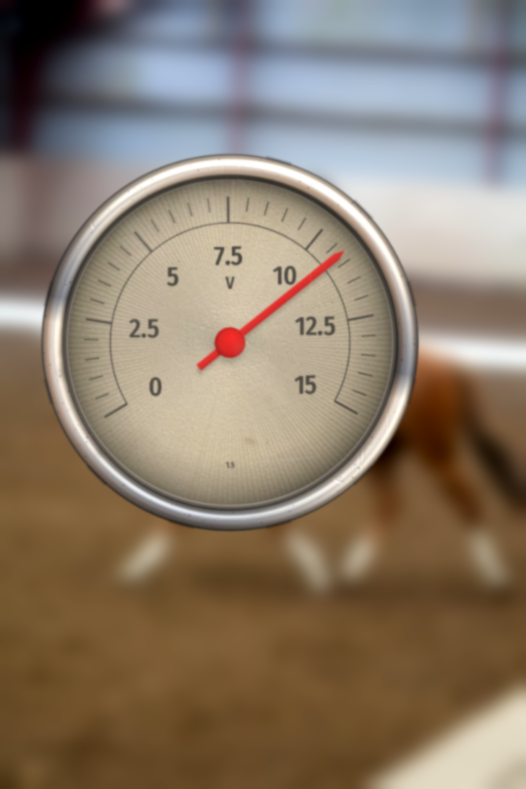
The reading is 10.75V
